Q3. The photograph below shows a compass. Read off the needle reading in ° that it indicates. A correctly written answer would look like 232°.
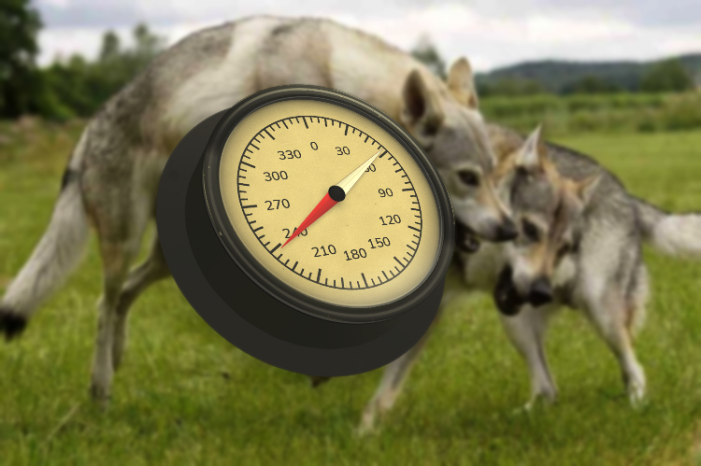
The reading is 237.5°
